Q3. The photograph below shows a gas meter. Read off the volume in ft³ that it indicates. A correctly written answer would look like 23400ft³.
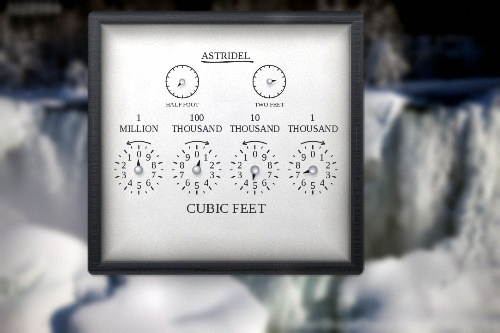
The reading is 4700ft³
